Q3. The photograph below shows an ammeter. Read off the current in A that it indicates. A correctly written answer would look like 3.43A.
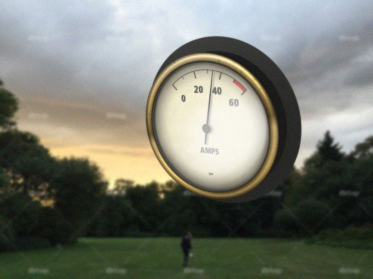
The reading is 35A
